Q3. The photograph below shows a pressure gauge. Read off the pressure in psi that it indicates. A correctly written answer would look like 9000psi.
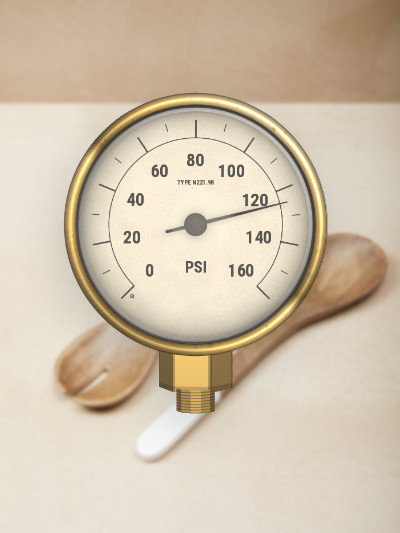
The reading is 125psi
